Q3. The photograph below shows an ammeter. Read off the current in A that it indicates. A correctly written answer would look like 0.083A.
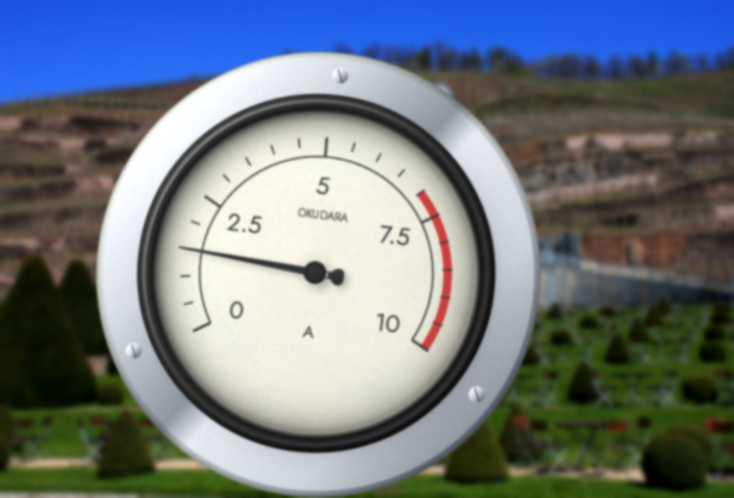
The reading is 1.5A
